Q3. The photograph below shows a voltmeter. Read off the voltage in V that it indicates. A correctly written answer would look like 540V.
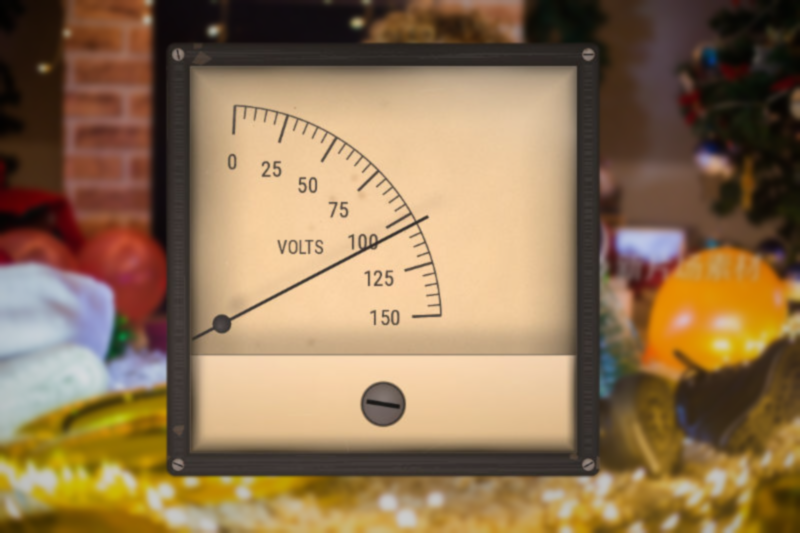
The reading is 105V
